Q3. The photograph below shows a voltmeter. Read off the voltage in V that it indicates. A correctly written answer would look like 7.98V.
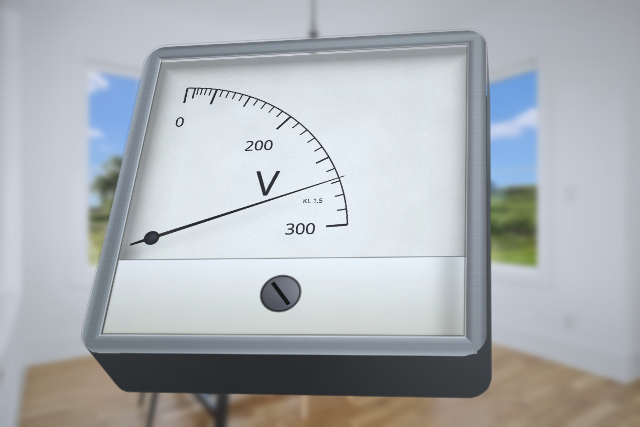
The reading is 270V
